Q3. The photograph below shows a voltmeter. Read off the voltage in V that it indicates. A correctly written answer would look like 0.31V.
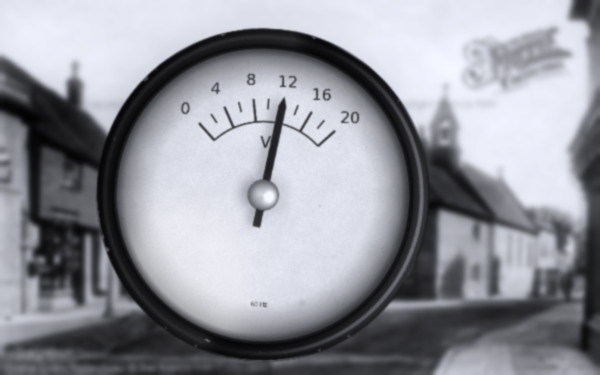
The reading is 12V
